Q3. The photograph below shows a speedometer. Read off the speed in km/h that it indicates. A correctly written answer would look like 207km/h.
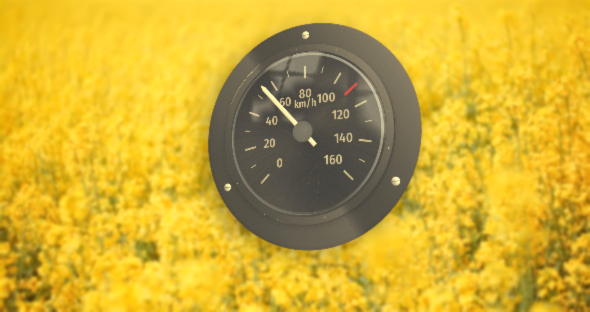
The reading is 55km/h
